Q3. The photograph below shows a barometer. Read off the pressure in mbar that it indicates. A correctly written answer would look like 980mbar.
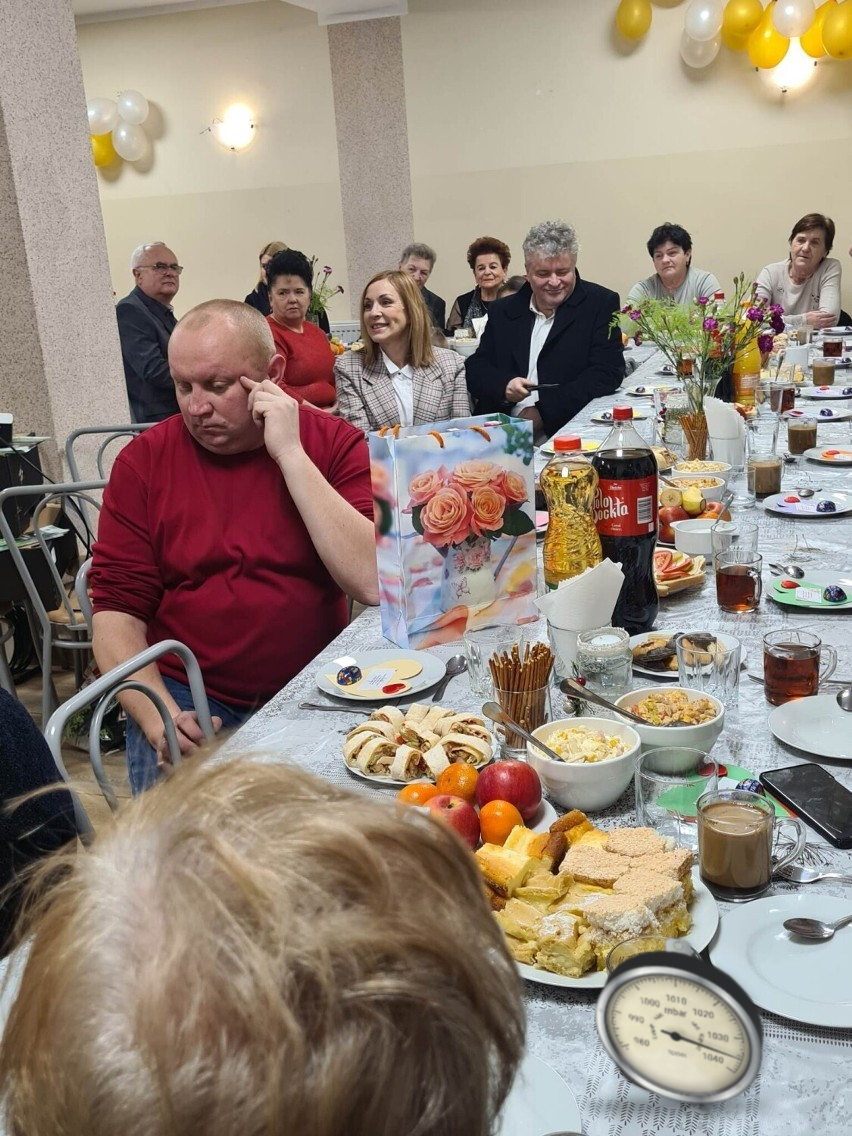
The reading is 1035mbar
